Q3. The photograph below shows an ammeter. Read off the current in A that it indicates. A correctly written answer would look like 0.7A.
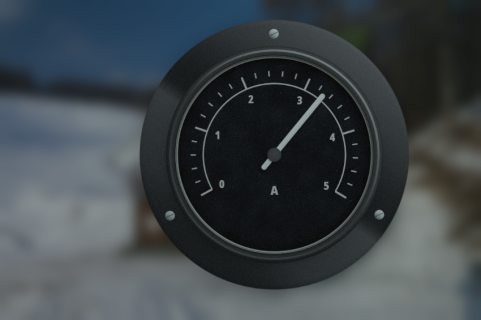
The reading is 3.3A
